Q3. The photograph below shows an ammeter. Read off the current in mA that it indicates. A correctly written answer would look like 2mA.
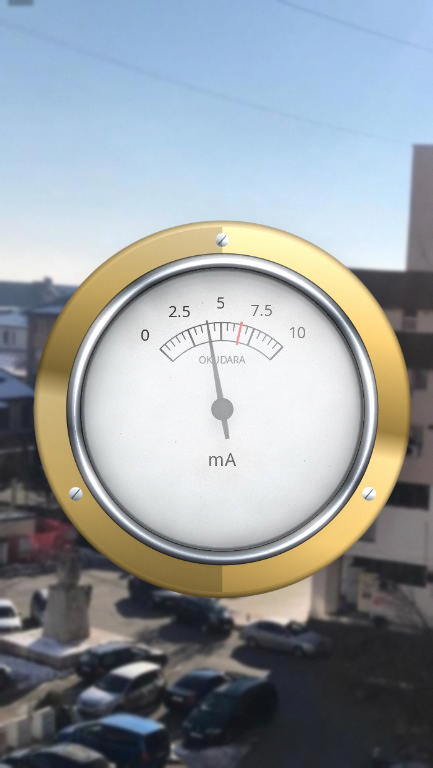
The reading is 4mA
